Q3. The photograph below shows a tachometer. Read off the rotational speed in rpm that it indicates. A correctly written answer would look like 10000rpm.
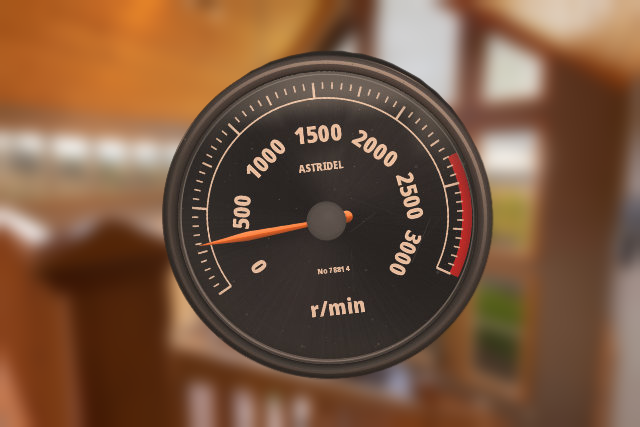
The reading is 300rpm
